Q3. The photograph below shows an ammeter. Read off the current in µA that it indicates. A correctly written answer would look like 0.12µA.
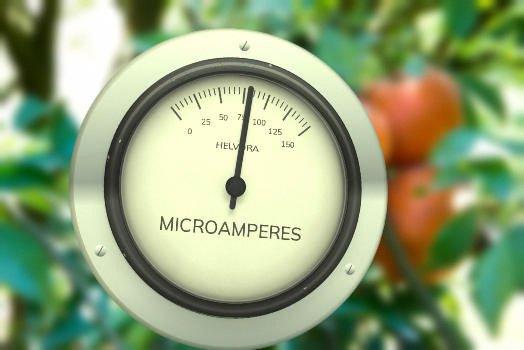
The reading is 80µA
